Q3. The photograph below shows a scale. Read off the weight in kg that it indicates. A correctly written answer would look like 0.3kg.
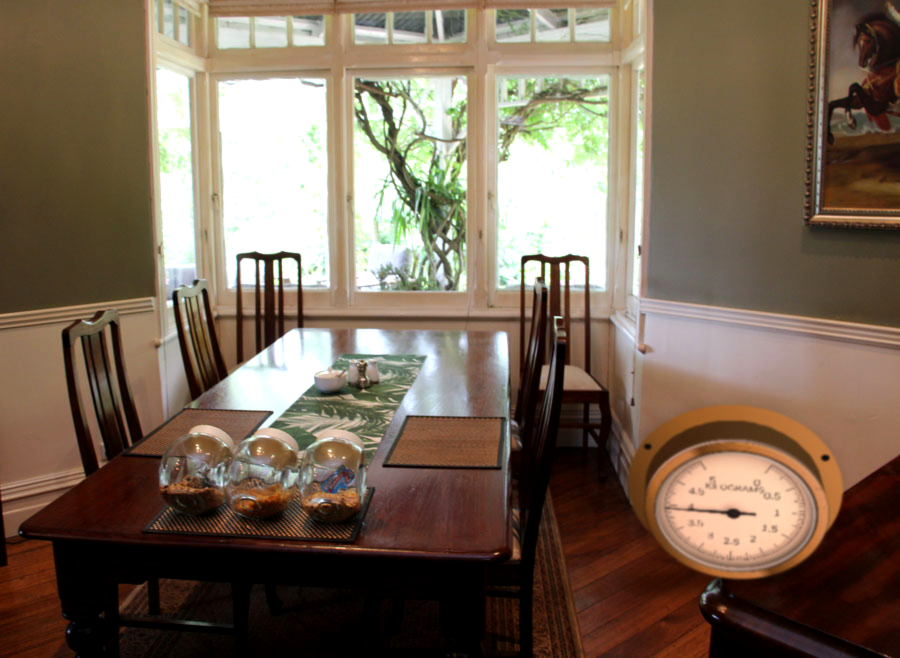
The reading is 4kg
